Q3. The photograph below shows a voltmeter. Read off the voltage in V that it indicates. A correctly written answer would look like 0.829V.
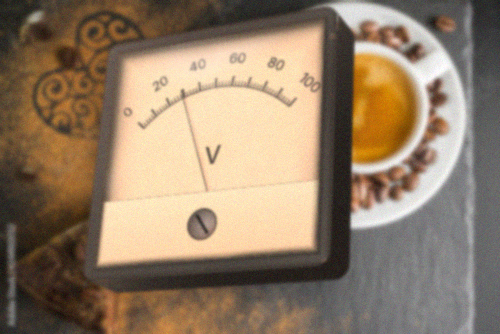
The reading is 30V
